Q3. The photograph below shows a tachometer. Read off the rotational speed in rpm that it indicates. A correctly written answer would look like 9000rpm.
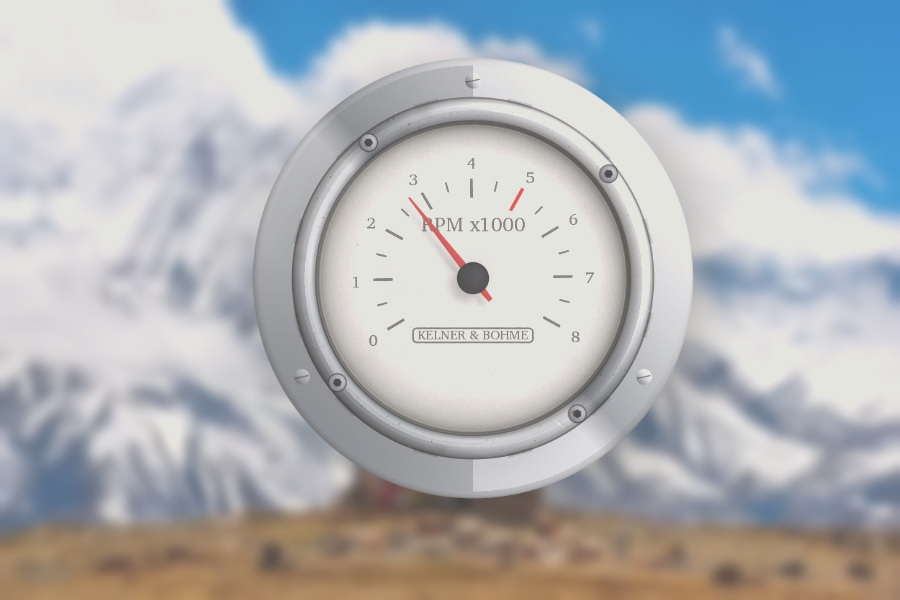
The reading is 2750rpm
